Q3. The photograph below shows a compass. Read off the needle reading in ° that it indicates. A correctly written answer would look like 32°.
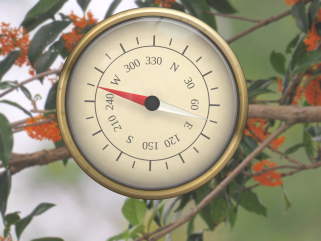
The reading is 255°
